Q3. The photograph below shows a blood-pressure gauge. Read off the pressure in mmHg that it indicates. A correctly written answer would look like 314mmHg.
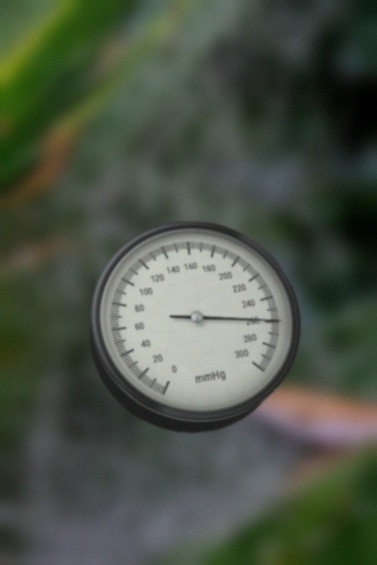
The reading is 260mmHg
